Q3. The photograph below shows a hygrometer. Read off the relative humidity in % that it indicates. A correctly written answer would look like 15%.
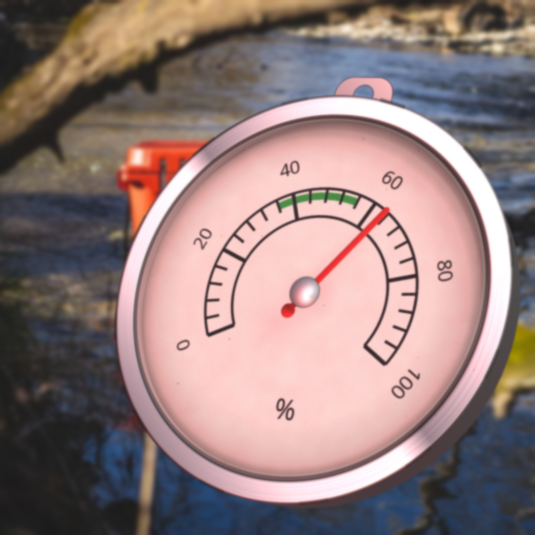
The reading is 64%
